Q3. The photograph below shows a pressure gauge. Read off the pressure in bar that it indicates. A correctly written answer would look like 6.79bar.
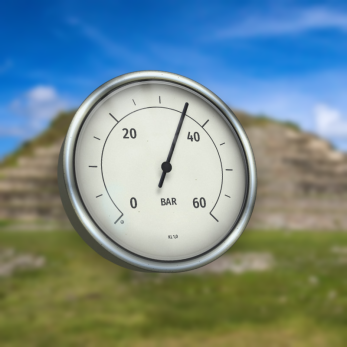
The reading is 35bar
